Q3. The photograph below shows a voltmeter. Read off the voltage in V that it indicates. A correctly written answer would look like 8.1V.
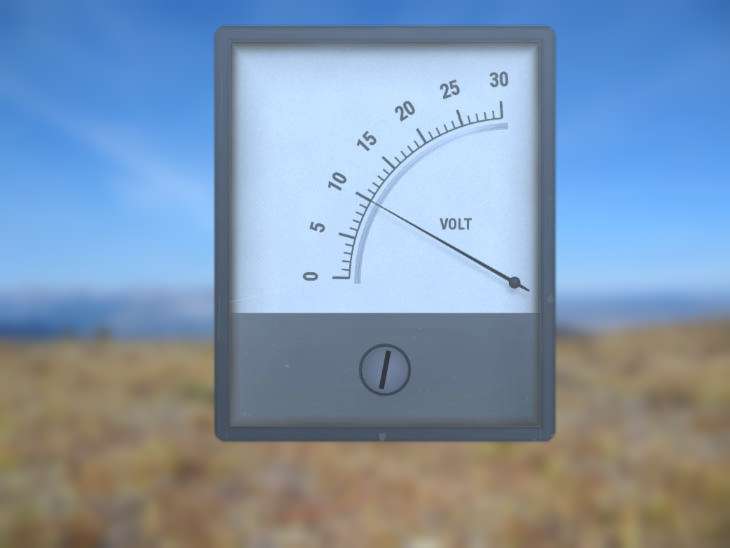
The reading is 10V
